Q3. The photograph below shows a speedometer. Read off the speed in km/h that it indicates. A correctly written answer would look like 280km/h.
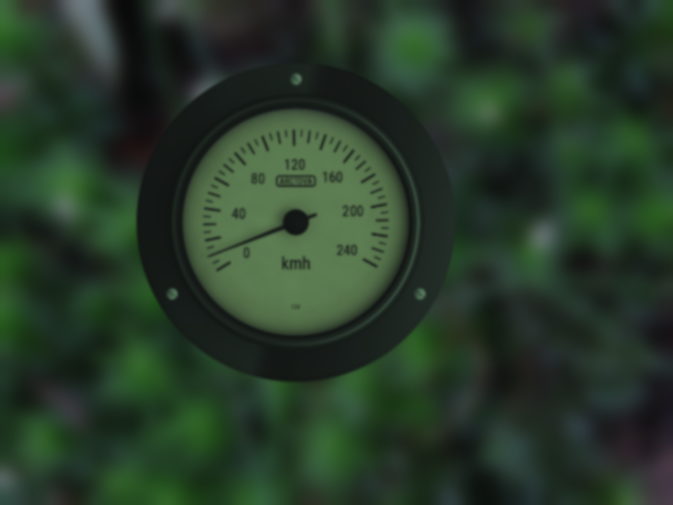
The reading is 10km/h
